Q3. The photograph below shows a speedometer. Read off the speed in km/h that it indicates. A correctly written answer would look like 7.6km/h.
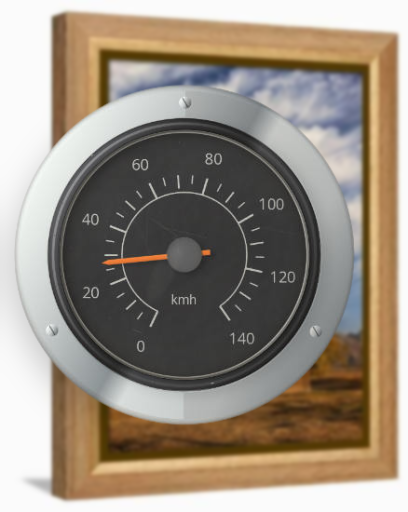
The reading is 27.5km/h
